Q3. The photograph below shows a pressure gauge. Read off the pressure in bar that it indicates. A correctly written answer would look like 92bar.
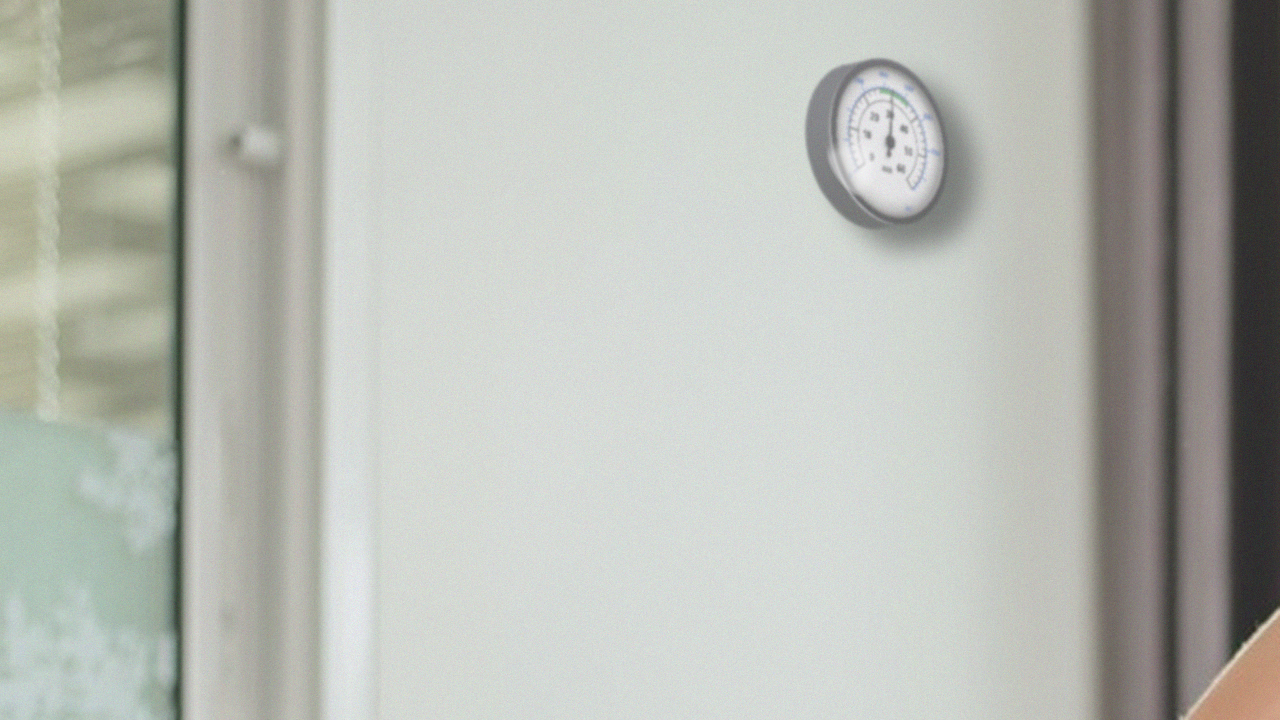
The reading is 30bar
